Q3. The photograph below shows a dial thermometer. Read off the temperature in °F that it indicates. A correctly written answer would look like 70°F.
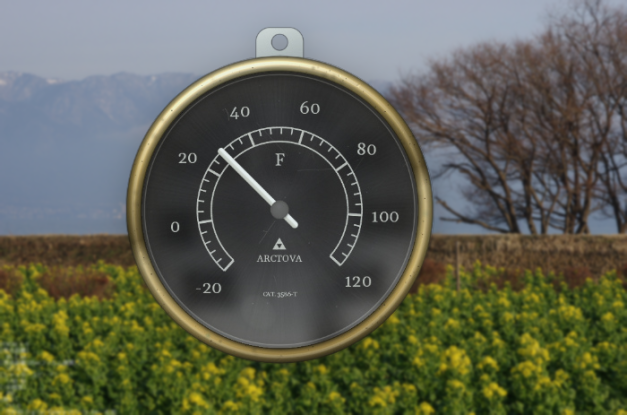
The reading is 28°F
